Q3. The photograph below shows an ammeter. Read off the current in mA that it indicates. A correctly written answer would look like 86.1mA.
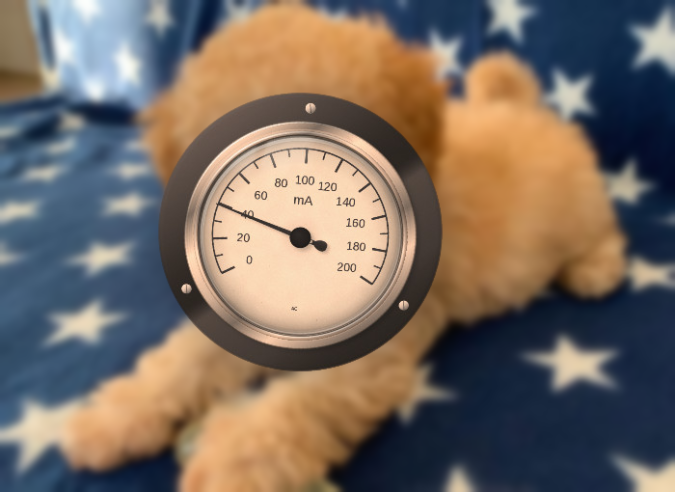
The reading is 40mA
